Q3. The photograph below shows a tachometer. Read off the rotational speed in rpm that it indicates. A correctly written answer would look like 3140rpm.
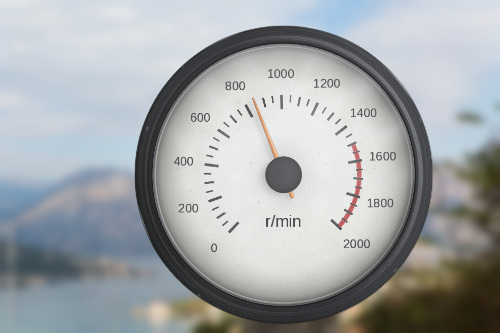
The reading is 850rpm
